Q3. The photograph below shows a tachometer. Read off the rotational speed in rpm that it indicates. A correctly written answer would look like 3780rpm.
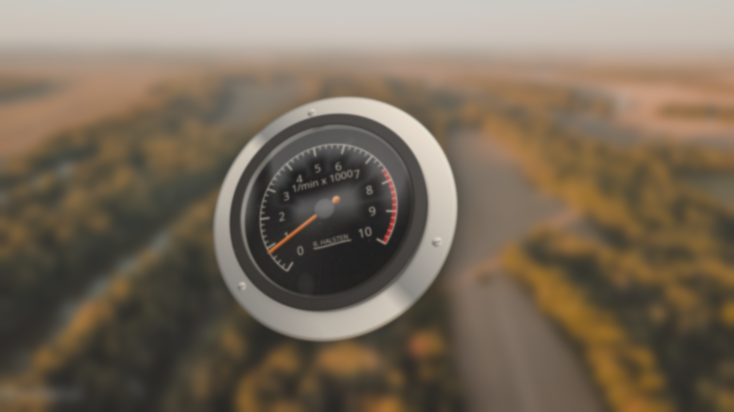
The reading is 800rpm
